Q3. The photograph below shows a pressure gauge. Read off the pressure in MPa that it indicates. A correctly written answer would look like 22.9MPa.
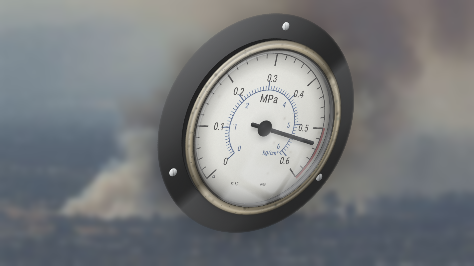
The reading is 0.53MPa
